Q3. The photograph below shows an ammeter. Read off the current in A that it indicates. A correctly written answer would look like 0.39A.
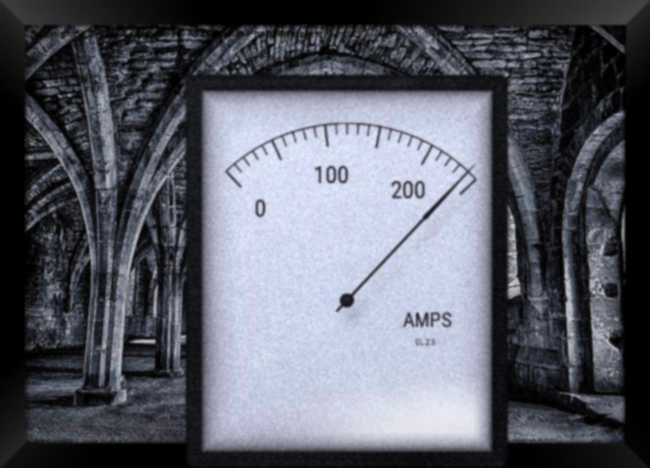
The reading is 240A
